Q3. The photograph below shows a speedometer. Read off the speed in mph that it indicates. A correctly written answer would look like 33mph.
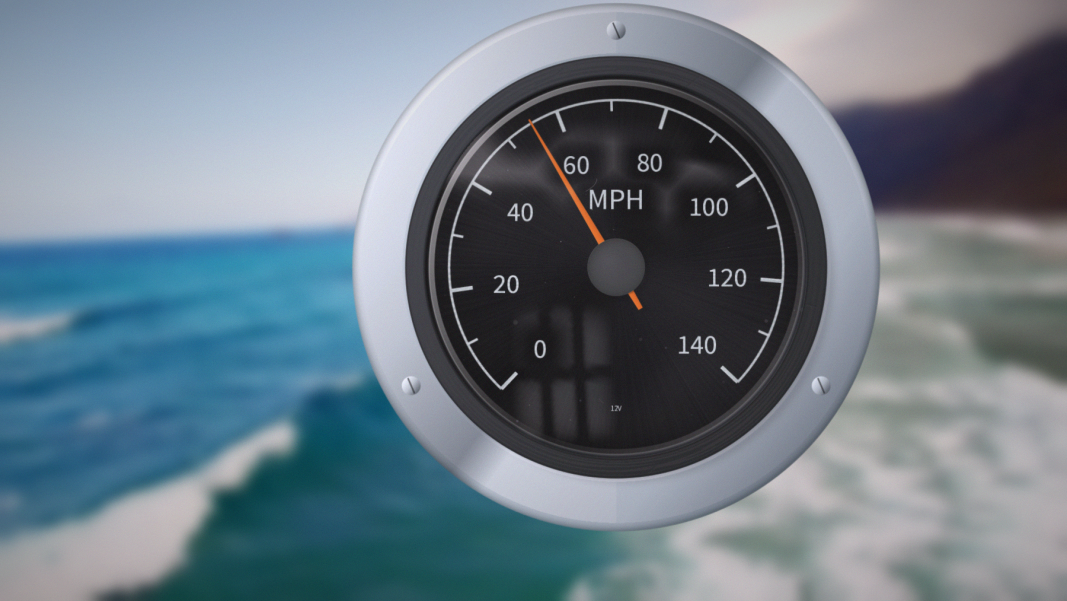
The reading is 55mph
